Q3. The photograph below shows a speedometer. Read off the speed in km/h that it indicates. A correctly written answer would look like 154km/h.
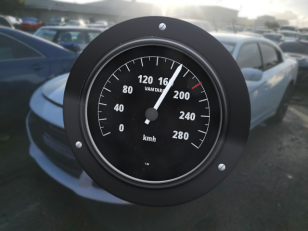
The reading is 170km/h
